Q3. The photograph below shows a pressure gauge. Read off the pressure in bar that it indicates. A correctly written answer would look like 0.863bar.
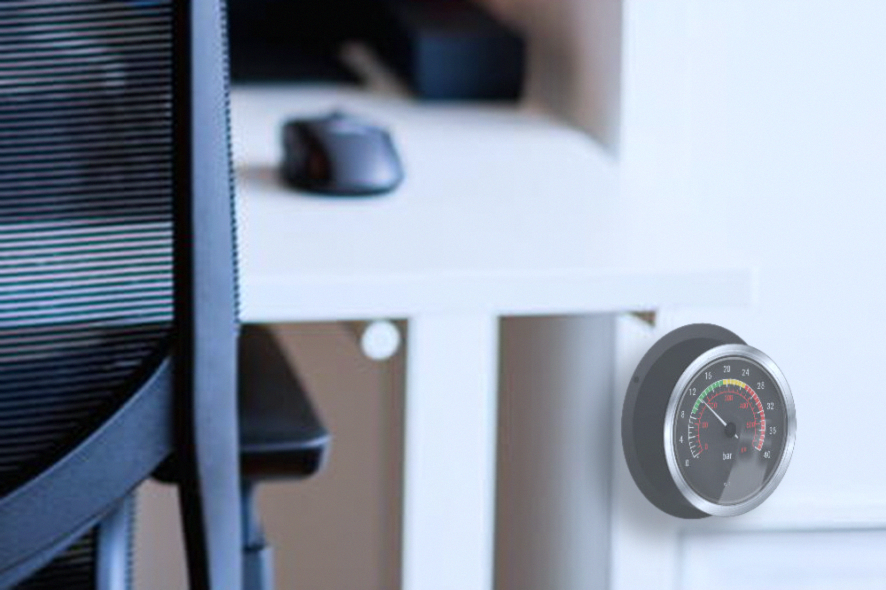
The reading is 12bar
